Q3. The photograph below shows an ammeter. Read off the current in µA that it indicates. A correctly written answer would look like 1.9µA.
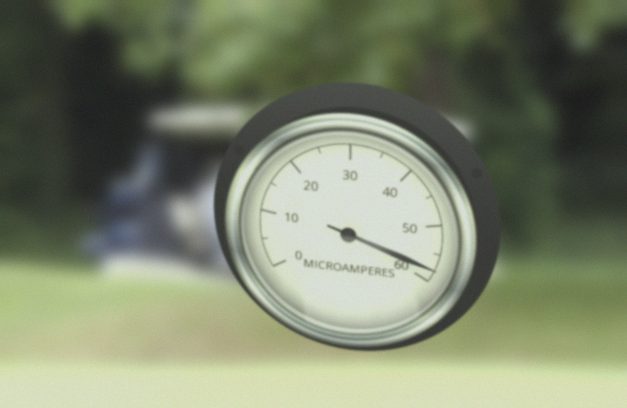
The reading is 57.5µA
